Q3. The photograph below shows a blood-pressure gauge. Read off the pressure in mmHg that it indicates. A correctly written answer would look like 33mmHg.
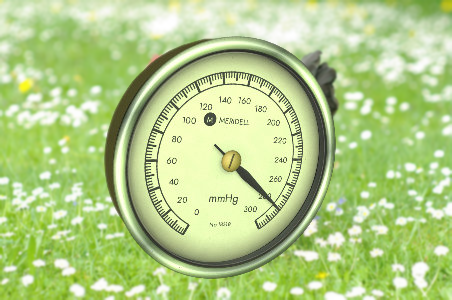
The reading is 280mmHg
